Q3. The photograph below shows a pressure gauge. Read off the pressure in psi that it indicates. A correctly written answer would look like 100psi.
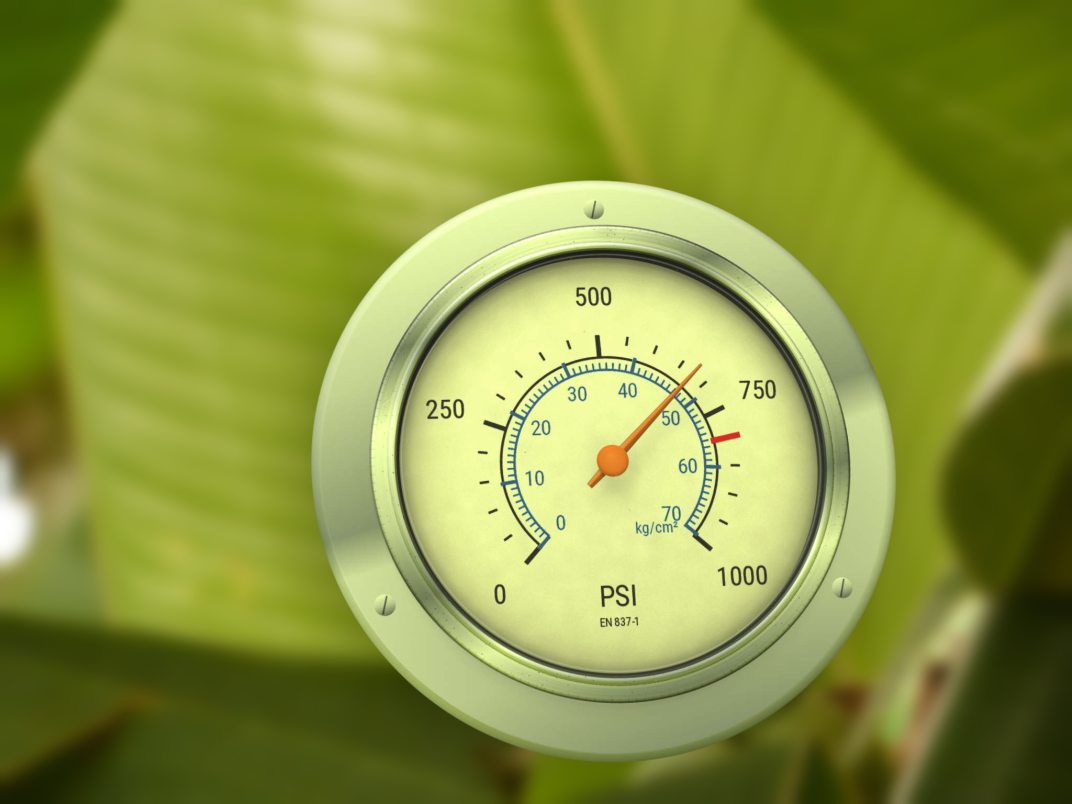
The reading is 675psi
